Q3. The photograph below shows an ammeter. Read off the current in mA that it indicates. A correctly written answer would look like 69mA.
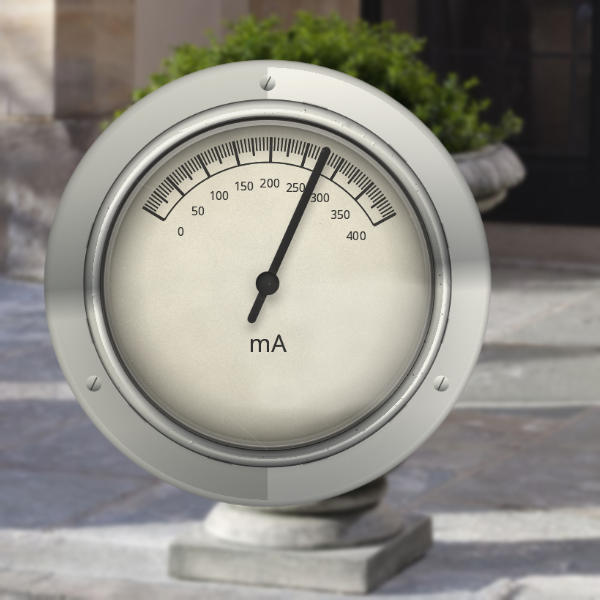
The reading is 275mA
